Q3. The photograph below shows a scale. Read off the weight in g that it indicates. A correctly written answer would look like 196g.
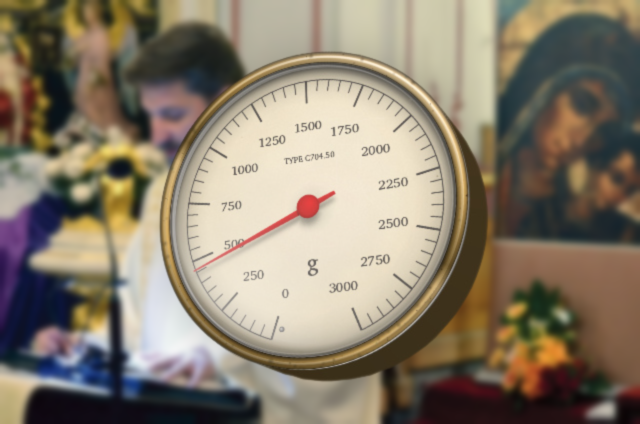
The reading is 450g
